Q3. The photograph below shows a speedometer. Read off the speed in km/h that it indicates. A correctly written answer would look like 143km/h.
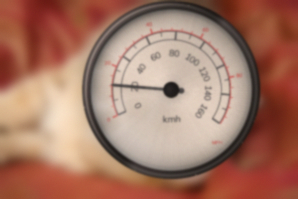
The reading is 20km/h
